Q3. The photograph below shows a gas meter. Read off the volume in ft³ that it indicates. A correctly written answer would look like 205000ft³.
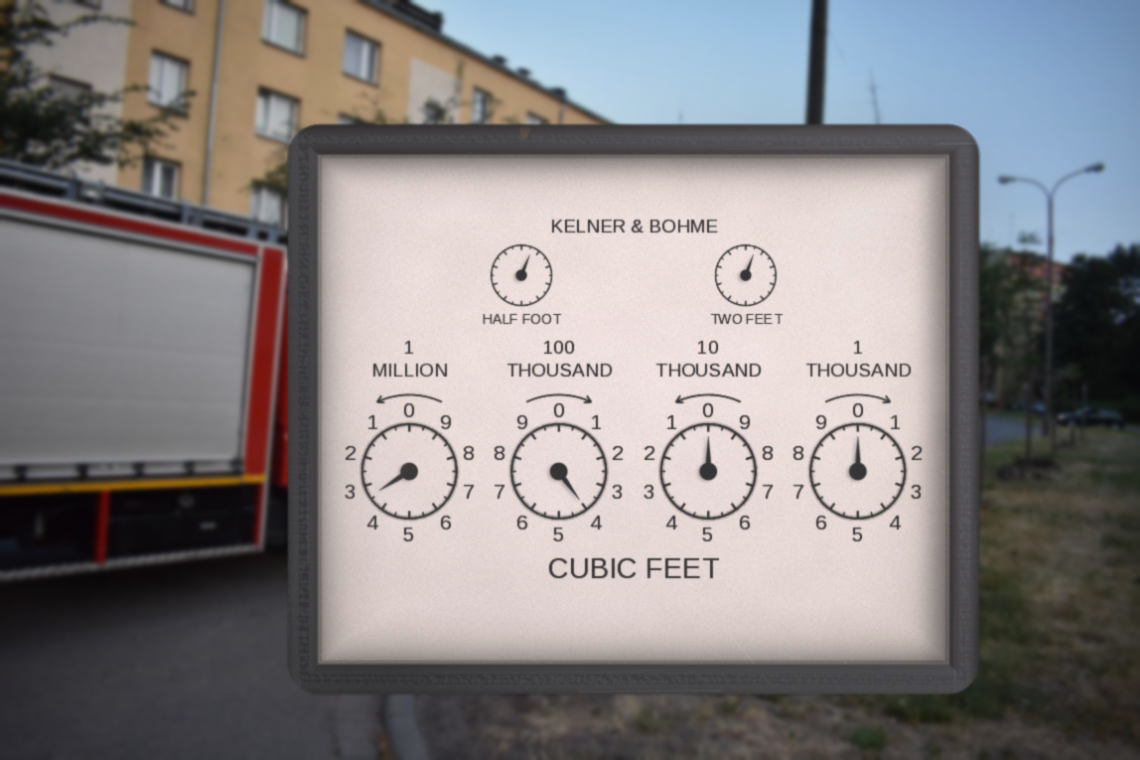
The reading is 340000ft³
